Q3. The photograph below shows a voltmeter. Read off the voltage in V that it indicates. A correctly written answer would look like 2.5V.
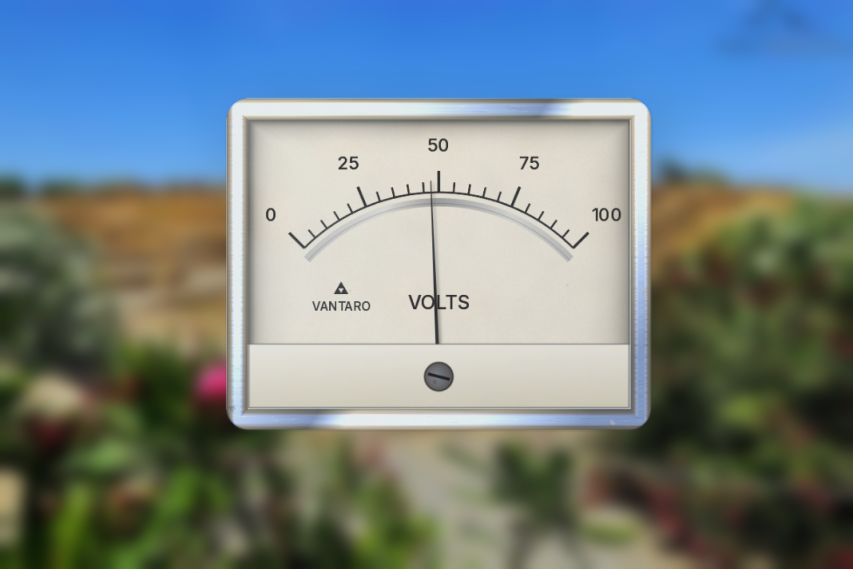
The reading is 47.5V
